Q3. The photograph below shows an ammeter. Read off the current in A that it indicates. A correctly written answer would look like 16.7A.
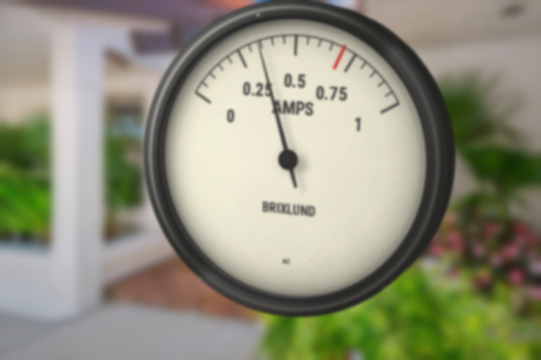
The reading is 0.35A
